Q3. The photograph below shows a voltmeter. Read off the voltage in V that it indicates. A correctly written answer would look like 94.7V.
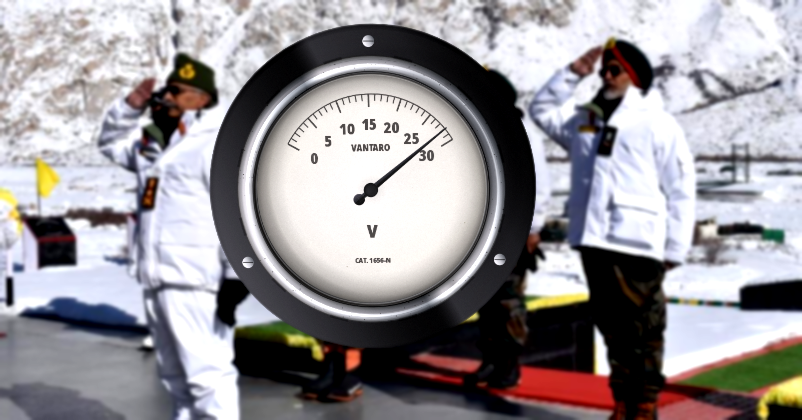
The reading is 28V
